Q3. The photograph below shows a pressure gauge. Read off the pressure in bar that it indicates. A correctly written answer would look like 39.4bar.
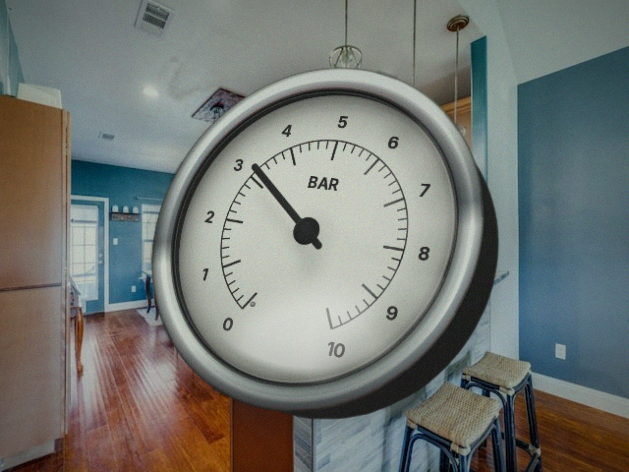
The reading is 3.2bar
